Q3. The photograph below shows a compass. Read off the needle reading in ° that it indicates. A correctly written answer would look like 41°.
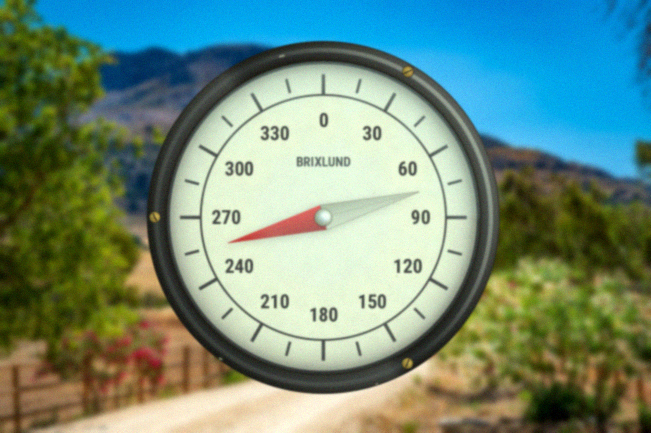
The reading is 255°
